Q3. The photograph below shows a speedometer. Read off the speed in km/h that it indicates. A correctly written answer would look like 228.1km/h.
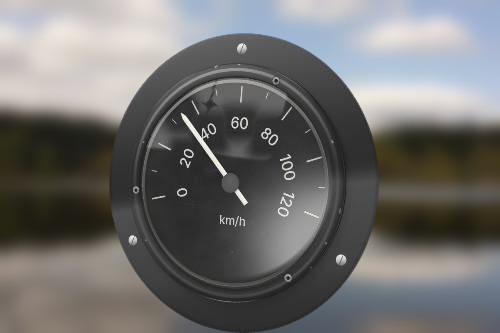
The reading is 35km/h
